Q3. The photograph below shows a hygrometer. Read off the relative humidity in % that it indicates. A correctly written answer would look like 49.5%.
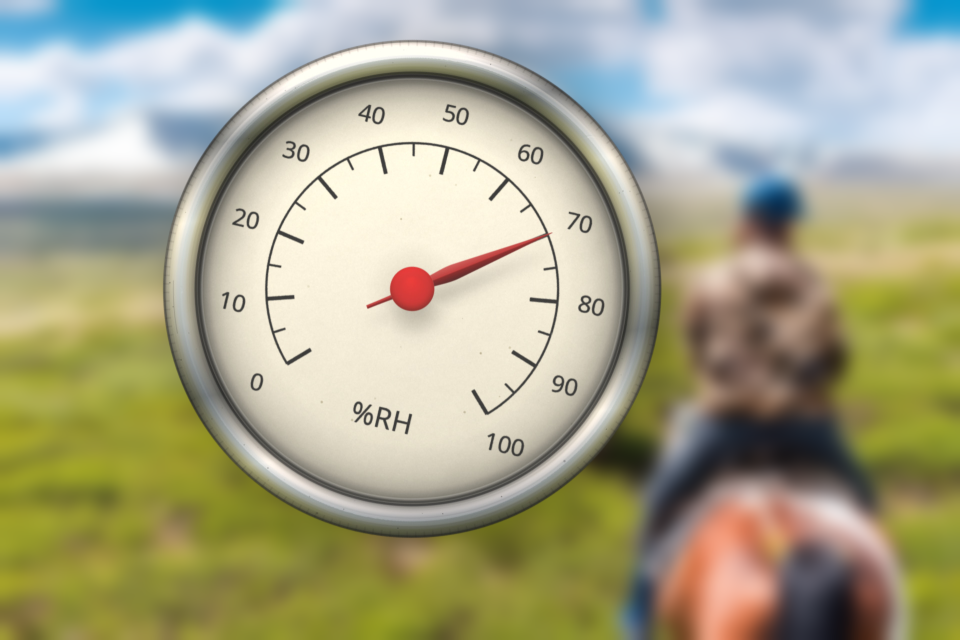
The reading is 70%
